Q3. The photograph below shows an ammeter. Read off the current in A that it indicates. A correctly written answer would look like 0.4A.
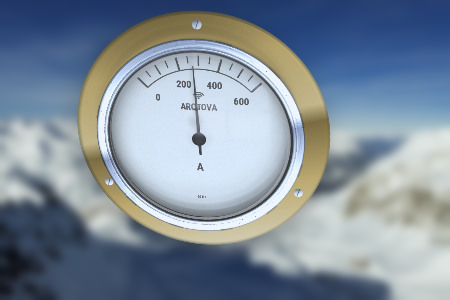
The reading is 275A
